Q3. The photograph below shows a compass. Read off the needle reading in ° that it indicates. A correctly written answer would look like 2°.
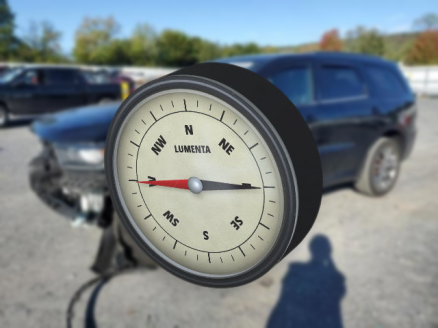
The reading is 270°
